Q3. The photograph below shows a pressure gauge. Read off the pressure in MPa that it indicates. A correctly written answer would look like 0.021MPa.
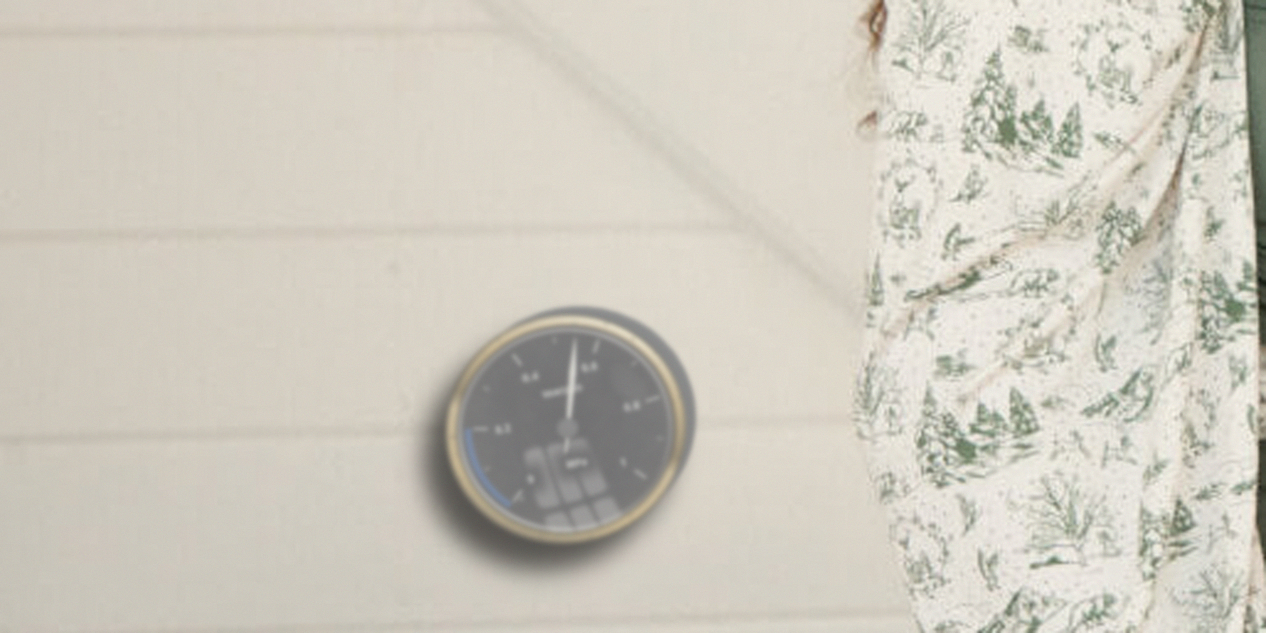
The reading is 0.55MPa
